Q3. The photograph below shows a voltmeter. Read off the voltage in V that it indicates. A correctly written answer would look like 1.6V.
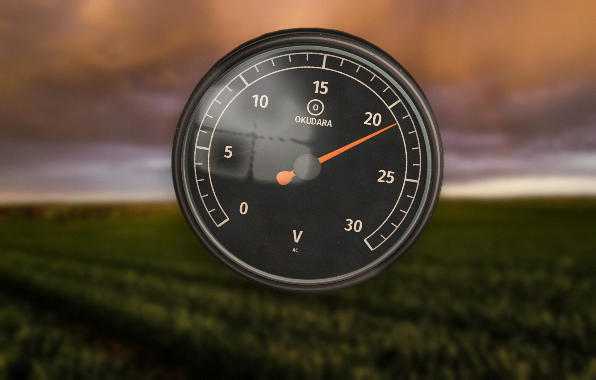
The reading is 21V
